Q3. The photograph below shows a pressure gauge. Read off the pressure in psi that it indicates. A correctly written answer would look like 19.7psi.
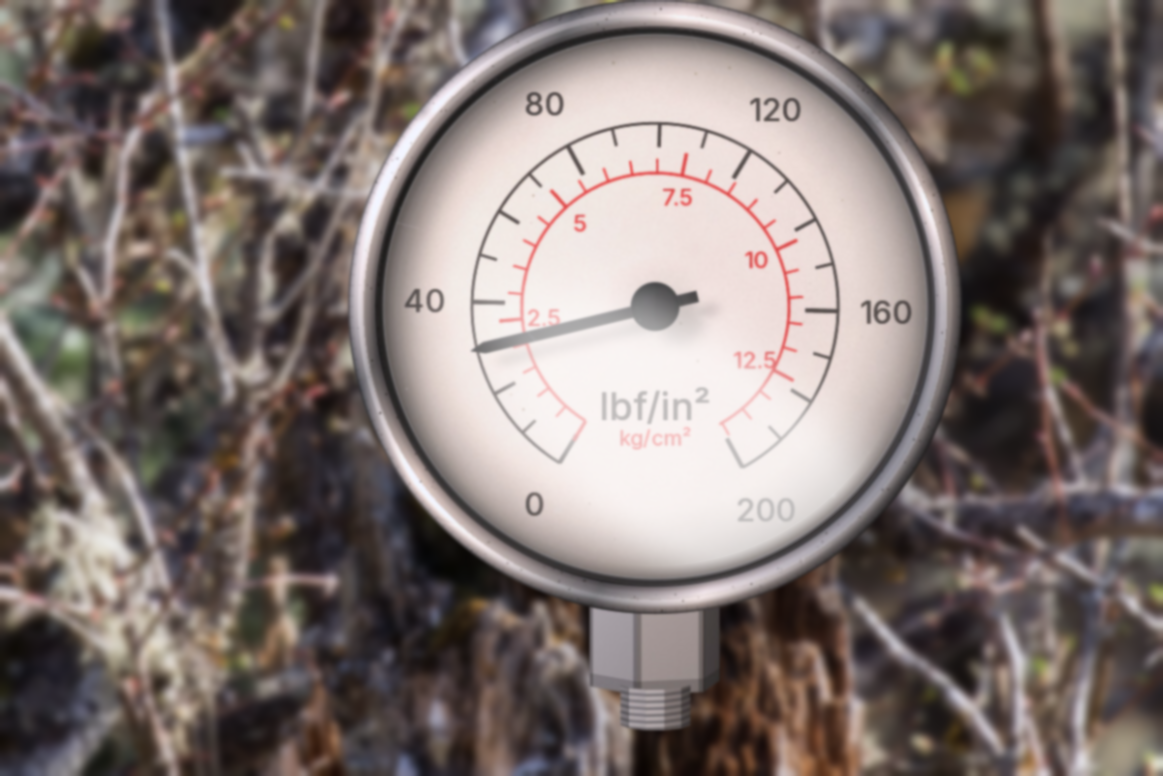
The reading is 30psi
